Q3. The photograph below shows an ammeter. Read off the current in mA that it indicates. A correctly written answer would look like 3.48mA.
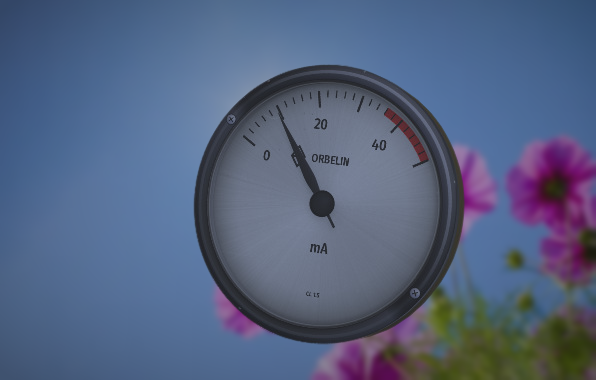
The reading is 10mA
